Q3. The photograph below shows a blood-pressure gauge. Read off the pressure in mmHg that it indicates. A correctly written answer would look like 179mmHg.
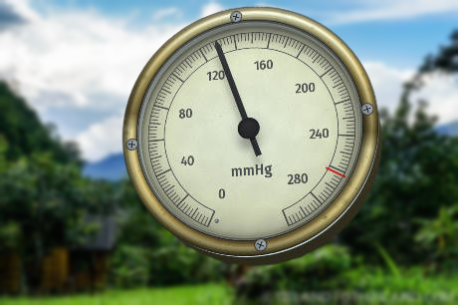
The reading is 130mmHg
